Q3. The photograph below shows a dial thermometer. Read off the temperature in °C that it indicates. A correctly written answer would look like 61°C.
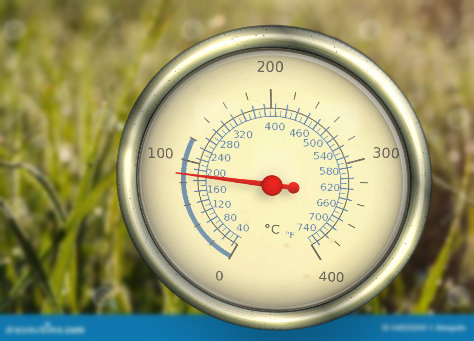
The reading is 90°C
